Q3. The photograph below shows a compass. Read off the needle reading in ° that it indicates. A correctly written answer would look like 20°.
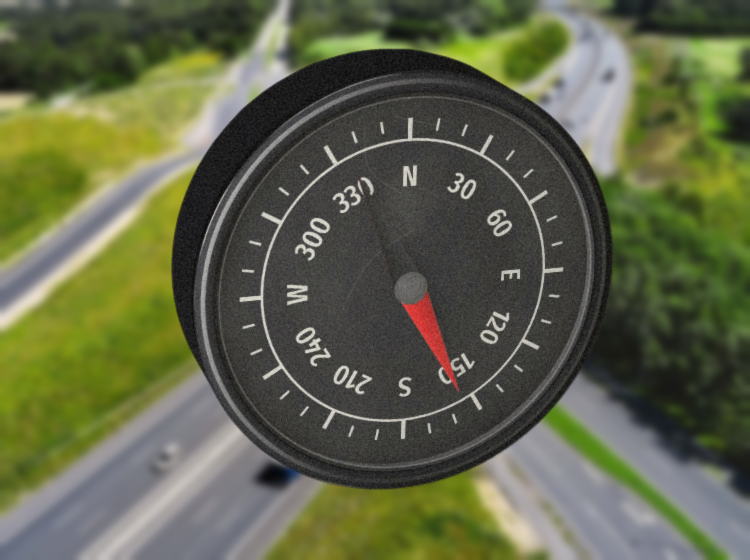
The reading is 155°
